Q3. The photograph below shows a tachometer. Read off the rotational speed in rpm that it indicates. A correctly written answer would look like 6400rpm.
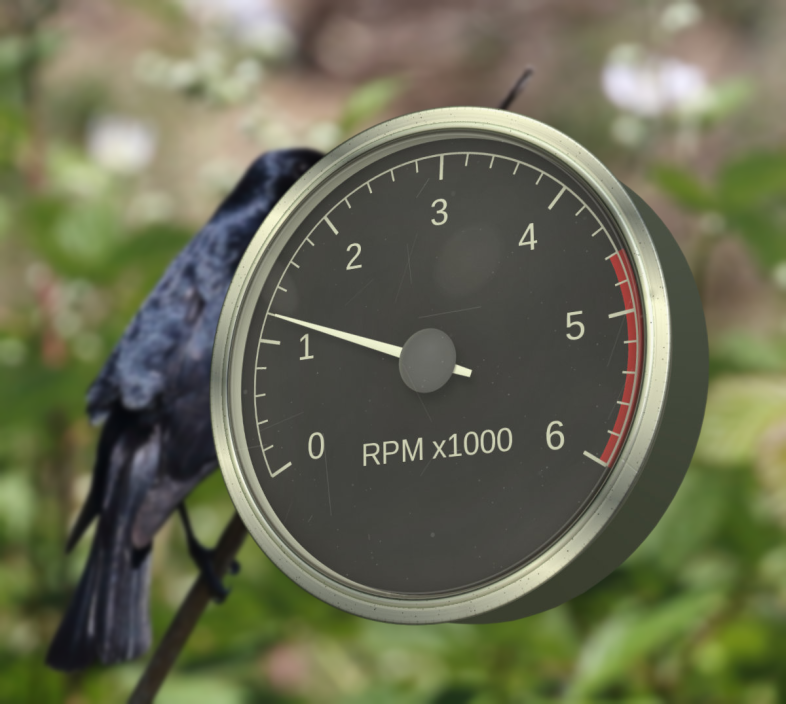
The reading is 1200rpm
